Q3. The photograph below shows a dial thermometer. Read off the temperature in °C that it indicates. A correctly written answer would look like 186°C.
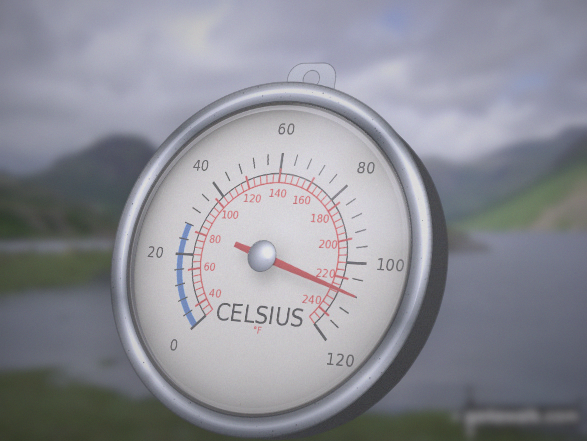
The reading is 108°C
